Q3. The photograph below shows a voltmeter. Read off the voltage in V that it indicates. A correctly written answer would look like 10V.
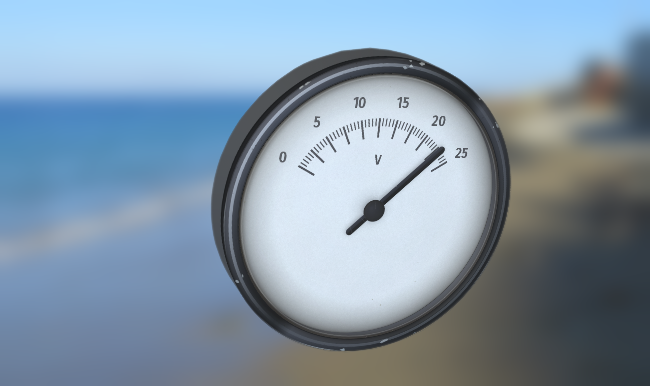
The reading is 22.5V
